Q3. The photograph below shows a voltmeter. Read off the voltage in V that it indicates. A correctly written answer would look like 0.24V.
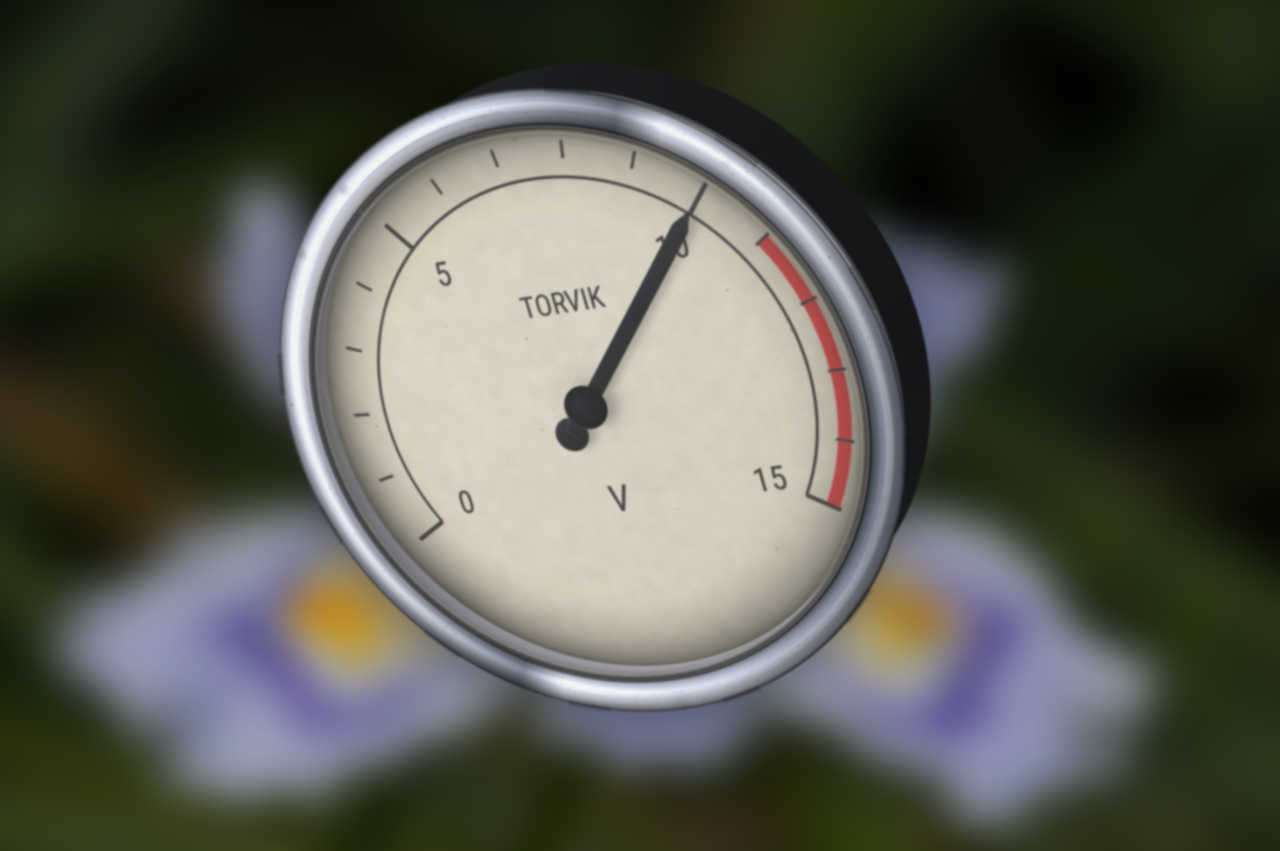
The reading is 10V
